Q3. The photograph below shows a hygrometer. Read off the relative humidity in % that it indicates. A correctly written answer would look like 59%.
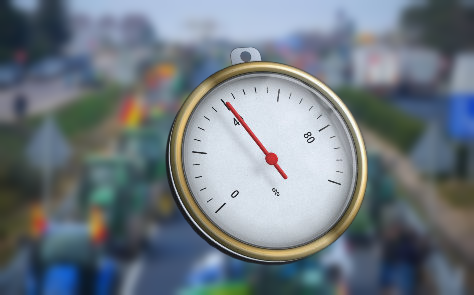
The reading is 40%
